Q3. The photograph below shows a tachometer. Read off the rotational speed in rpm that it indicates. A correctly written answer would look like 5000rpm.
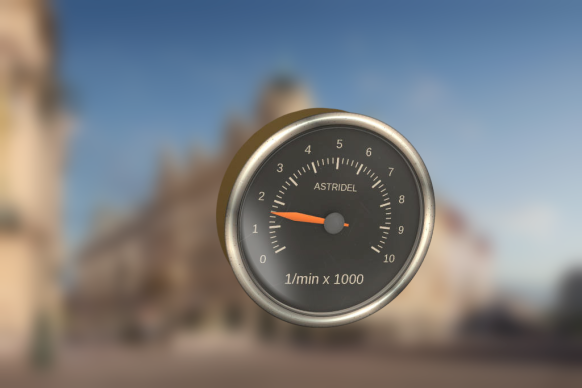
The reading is 1600rpm
